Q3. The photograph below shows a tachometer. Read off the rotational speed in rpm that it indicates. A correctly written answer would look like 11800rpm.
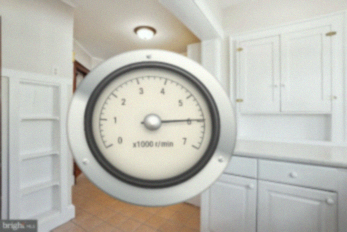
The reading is 6000rpm
